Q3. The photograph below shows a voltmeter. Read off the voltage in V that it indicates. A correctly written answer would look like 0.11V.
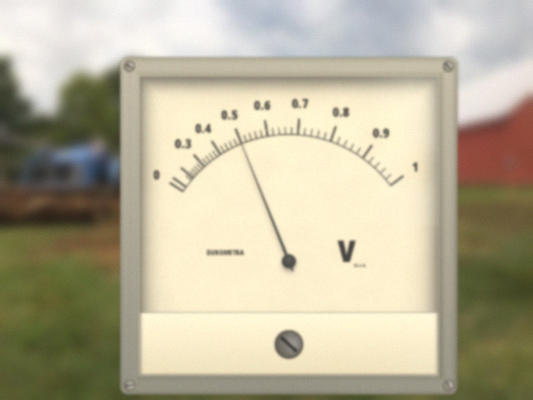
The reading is 0.5V
